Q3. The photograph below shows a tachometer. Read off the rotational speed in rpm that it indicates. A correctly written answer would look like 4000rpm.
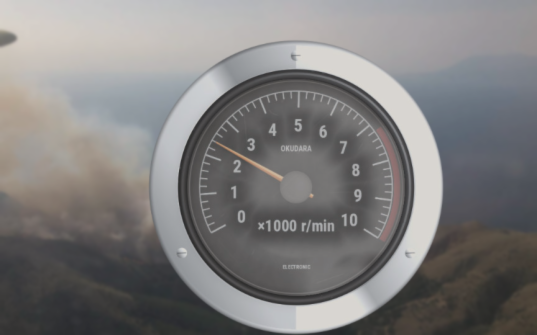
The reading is 2400rpm
